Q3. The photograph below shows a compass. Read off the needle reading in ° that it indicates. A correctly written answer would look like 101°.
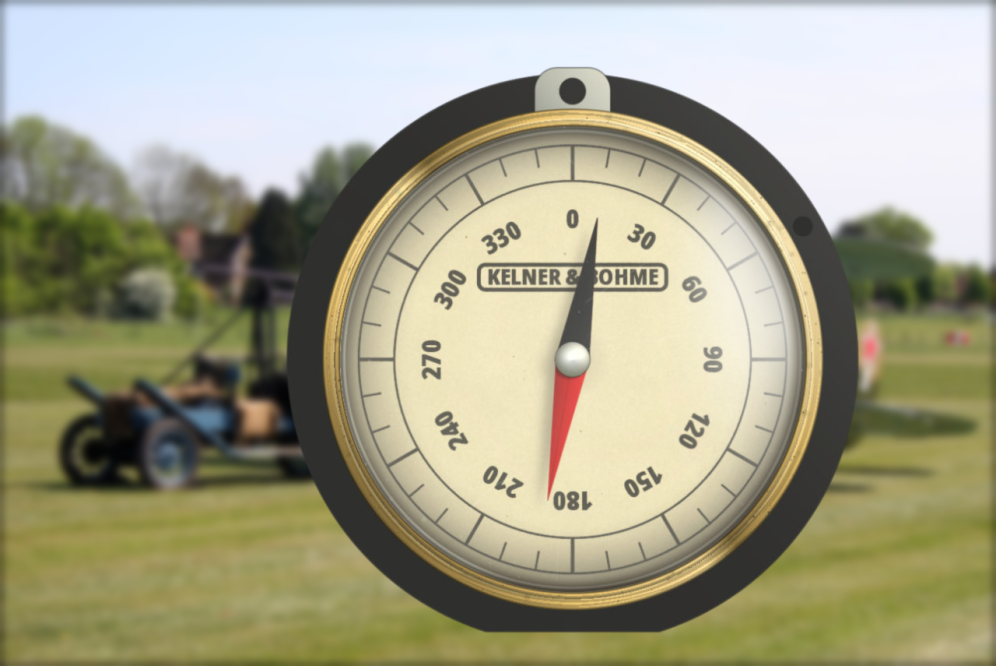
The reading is 190°
